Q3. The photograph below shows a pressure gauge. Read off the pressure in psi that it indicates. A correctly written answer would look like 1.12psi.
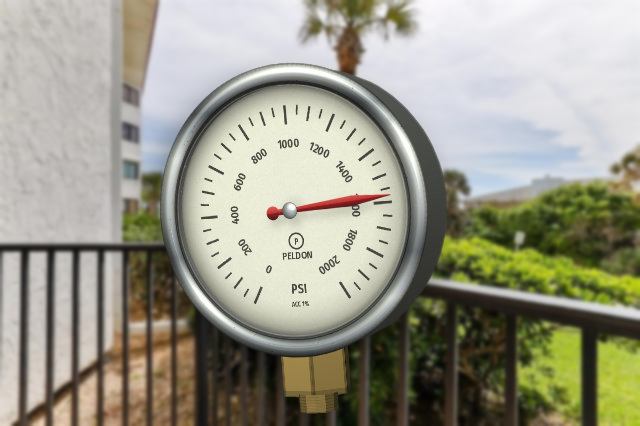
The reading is 1575psi
